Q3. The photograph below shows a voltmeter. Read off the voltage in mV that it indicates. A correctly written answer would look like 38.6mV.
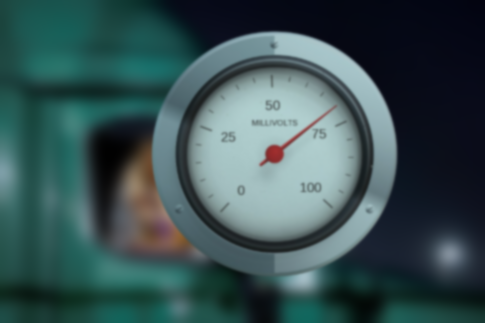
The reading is 70mV
